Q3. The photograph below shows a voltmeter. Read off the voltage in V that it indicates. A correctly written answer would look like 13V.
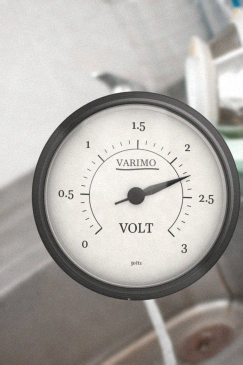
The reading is 2.25V
